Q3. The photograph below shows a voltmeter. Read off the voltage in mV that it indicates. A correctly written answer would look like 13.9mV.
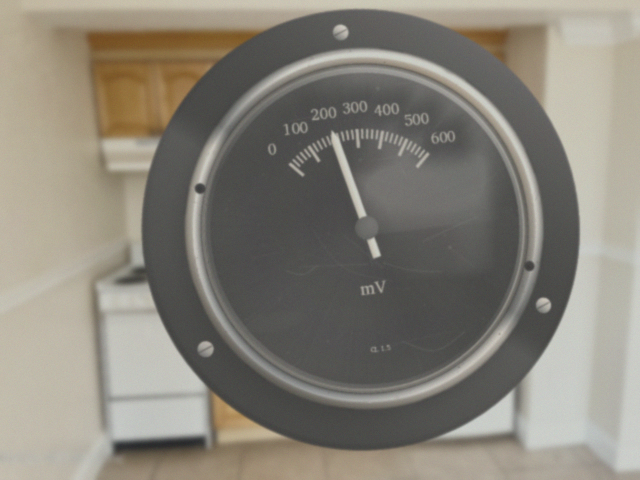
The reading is 200mV
